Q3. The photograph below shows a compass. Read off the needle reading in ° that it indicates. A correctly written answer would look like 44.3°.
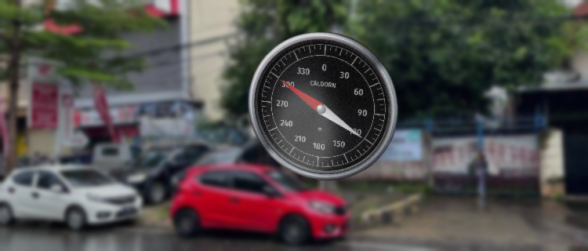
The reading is 300°
